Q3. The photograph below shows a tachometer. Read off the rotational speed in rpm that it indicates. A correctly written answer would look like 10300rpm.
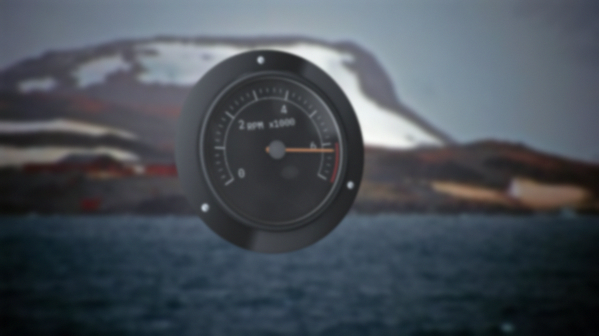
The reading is 6200rpm
